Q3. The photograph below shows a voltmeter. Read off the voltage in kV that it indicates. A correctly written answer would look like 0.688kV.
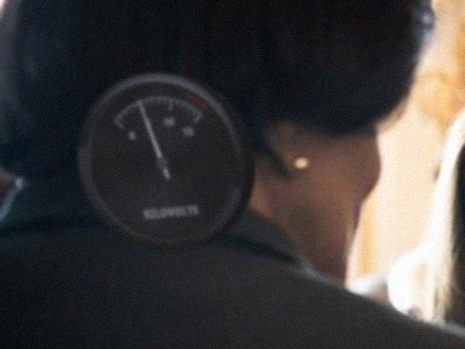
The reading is 5kV
